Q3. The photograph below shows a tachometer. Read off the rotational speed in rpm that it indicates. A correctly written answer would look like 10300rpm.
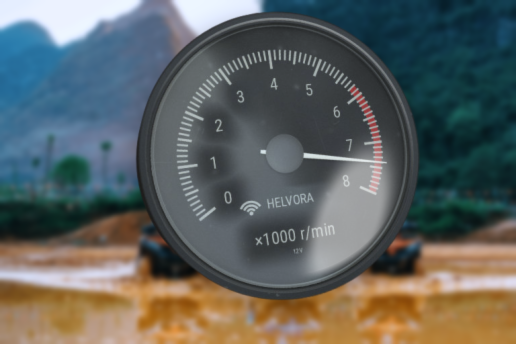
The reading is 7400rpm
